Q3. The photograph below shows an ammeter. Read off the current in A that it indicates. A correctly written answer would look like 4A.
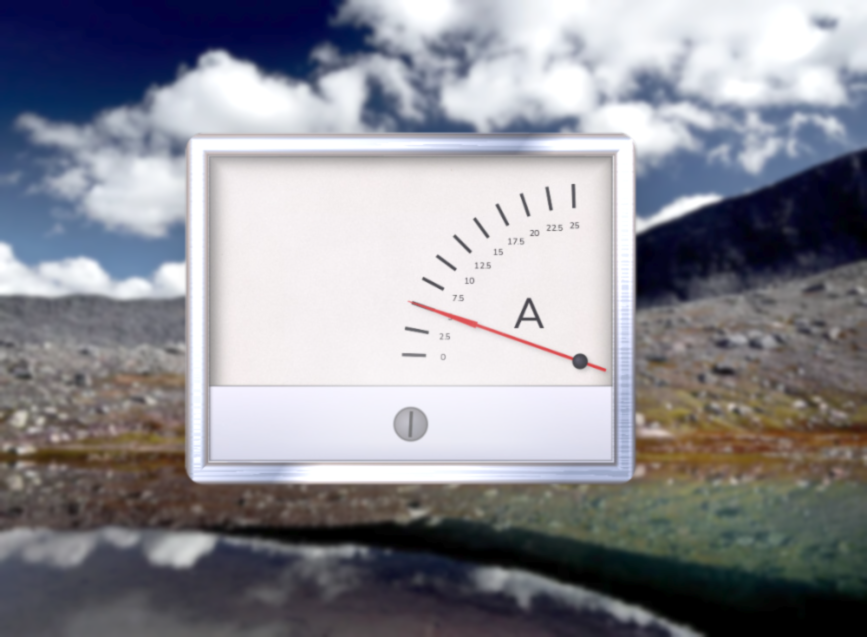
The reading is 5A
